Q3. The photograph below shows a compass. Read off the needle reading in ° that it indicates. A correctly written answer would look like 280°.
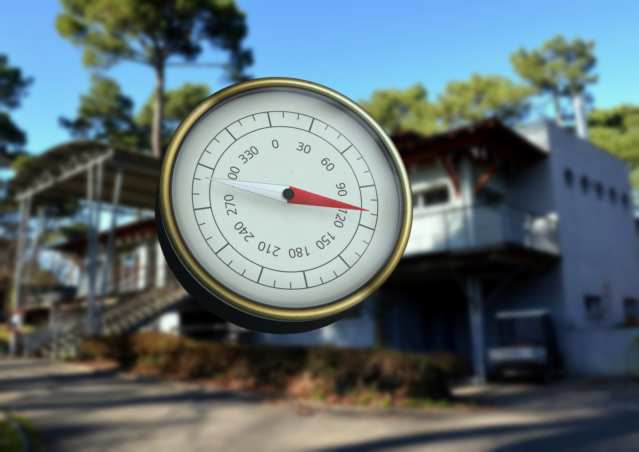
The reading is 110°
